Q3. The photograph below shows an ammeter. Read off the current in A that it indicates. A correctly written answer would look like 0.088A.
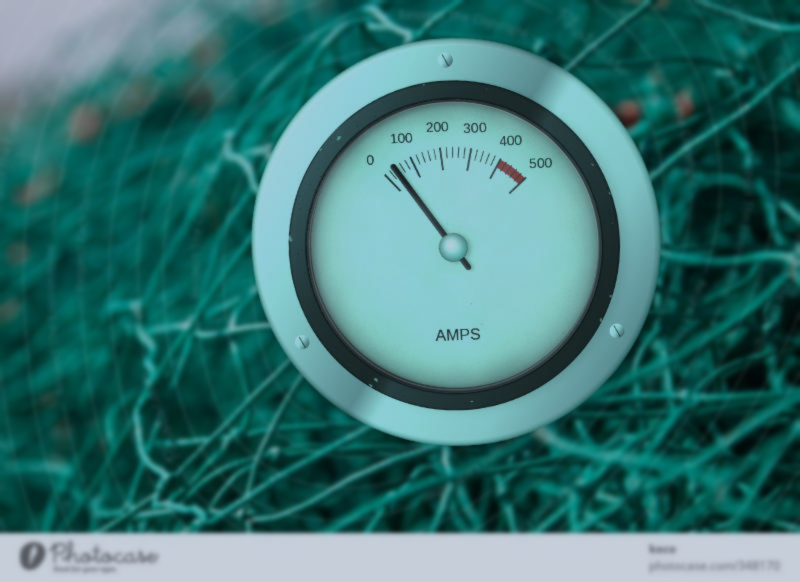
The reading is 40A
